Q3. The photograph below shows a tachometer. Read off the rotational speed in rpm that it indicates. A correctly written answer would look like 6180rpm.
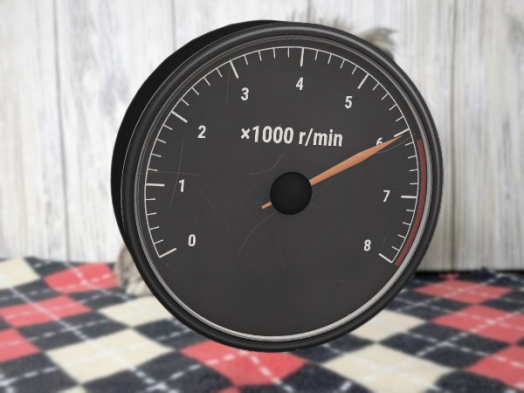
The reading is 6000rpm
